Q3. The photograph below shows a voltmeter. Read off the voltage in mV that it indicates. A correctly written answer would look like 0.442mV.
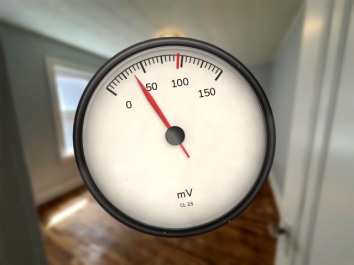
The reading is 35mV
